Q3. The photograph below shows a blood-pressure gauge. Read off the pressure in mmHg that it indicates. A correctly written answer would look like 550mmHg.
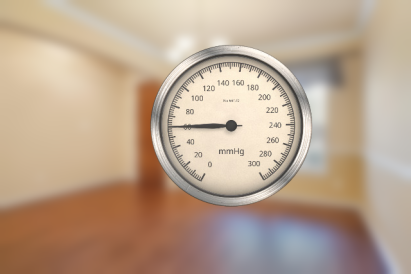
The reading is 60mmHg
